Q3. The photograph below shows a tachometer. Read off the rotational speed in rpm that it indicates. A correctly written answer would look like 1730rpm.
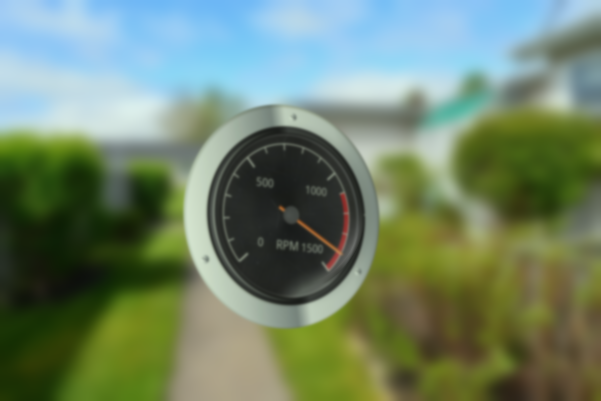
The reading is 1400rpm
